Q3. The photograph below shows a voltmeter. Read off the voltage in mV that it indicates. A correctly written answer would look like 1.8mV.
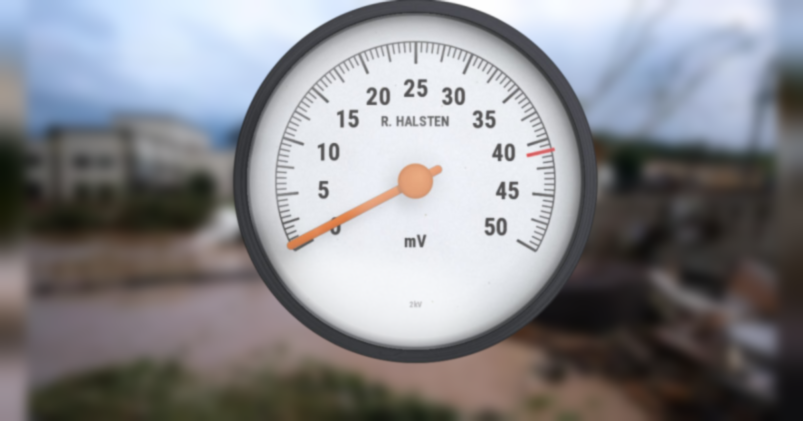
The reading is 0.5mV
